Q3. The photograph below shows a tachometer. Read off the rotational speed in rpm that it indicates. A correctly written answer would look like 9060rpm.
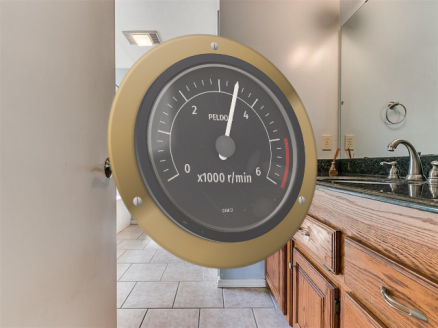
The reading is 3400rpm
